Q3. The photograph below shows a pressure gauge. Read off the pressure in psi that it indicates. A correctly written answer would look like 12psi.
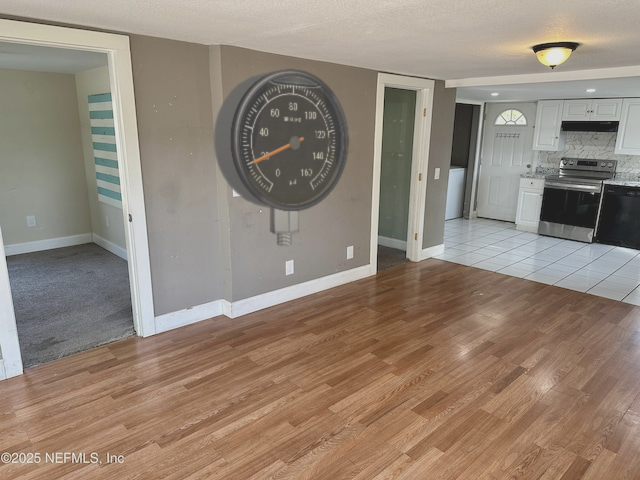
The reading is 20psi
